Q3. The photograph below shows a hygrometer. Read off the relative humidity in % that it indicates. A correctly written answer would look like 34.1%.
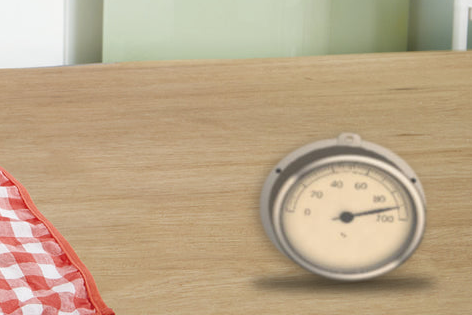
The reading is 90%
